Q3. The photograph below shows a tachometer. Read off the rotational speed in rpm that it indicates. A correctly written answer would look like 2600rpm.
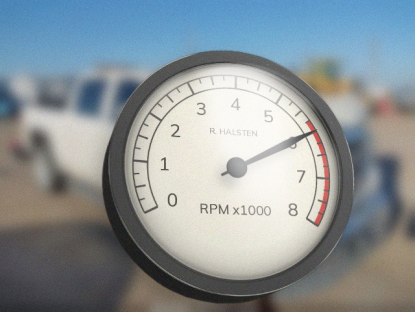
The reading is 6000rpm
